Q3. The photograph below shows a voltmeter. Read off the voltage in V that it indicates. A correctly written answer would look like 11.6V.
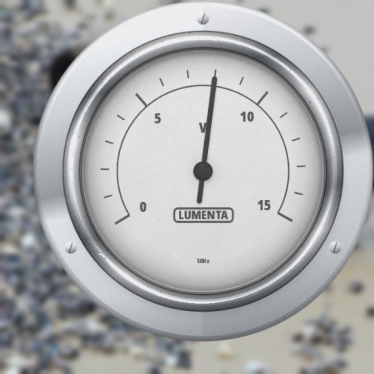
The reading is 8V
